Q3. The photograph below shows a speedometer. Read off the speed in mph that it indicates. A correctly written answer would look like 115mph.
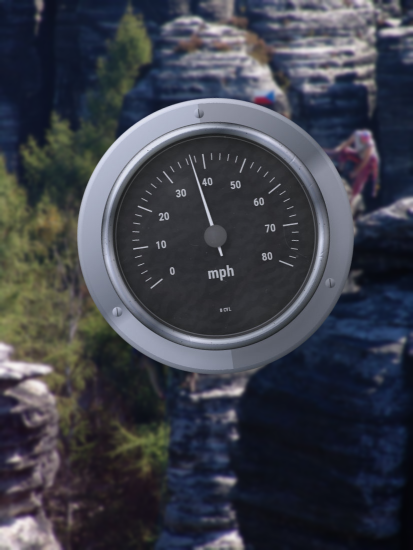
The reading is 37mph
